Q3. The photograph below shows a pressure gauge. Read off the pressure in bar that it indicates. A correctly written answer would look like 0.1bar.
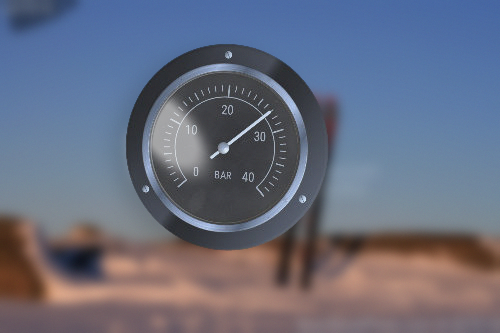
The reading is 27bar
